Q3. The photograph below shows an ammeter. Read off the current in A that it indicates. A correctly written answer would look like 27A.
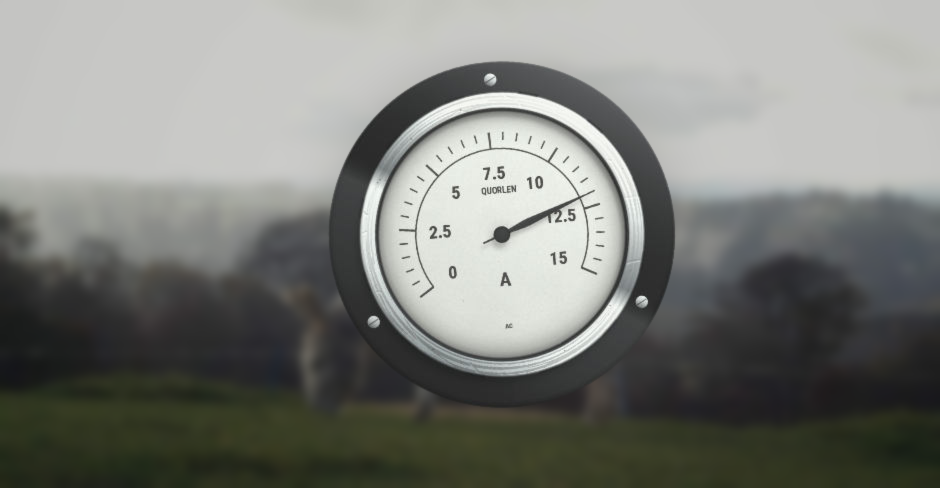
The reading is 12A
